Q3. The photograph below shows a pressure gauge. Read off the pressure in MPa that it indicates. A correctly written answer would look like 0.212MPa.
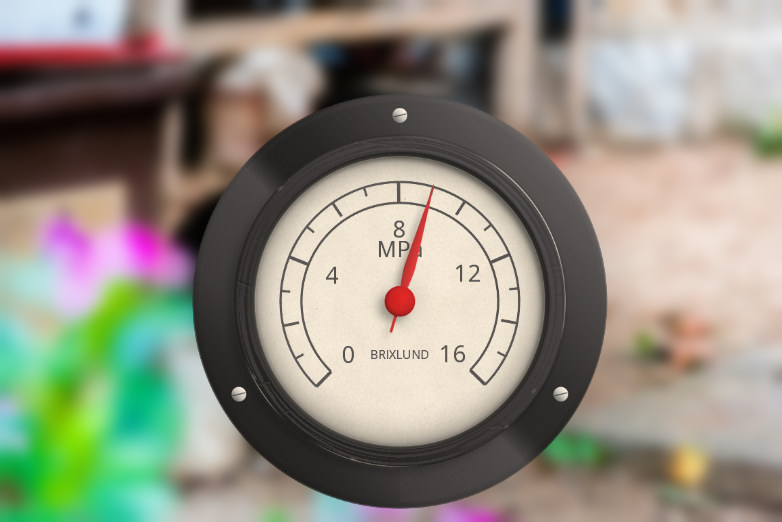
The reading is 9MPa
